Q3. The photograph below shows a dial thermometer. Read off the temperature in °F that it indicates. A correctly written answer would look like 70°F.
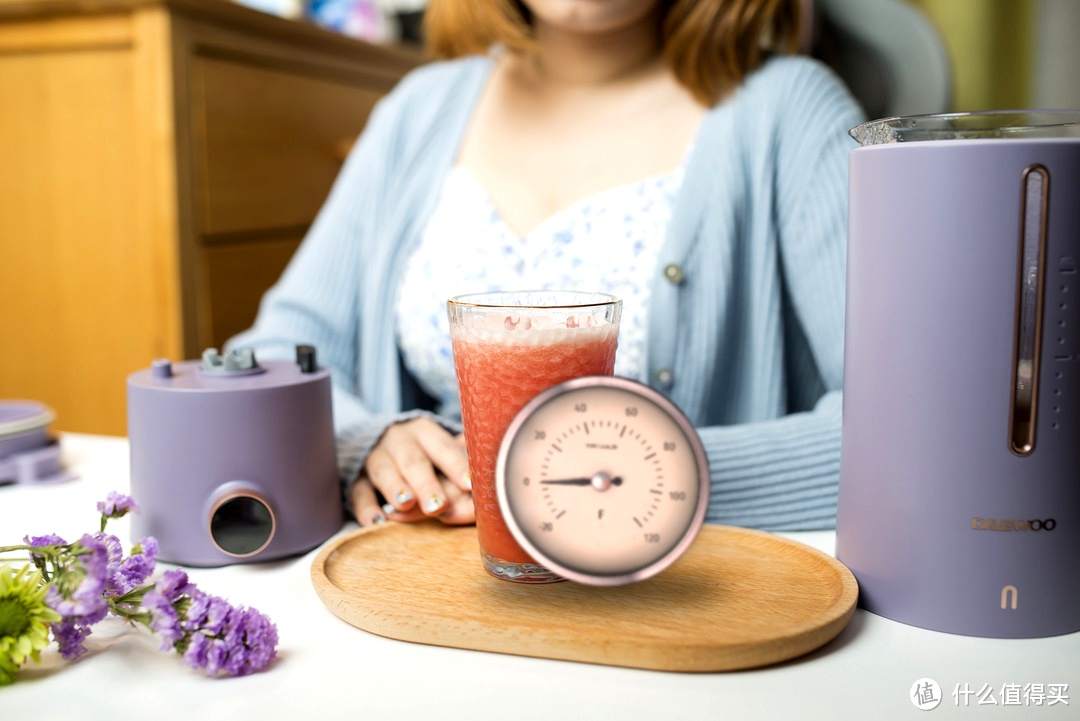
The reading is 0°F
